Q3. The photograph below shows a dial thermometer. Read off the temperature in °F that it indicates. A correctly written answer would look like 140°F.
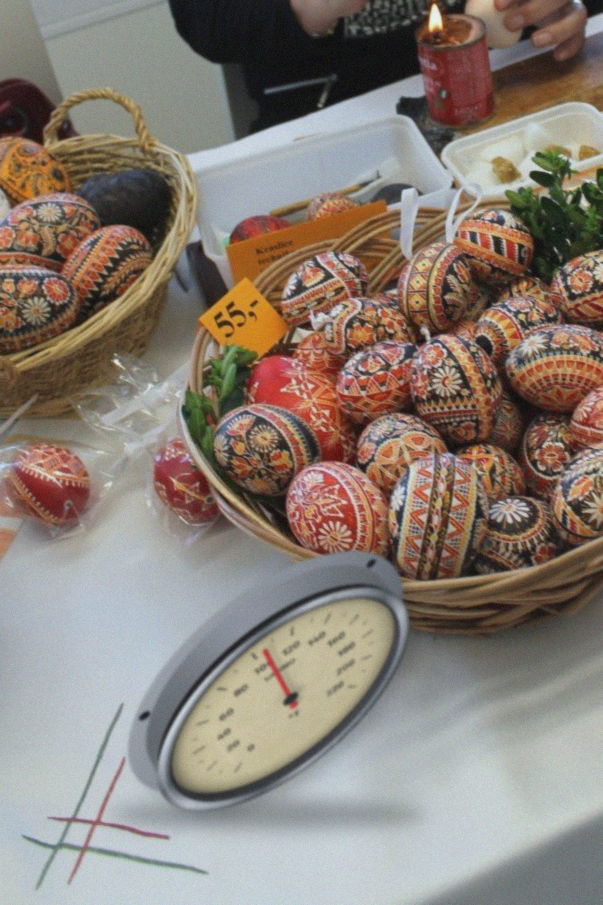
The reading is 105°F
